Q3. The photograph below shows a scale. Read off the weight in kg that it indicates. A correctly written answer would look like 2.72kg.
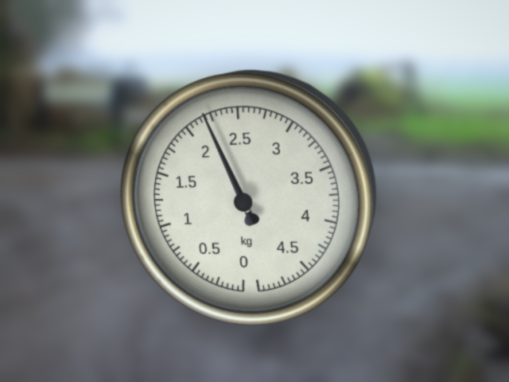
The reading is 2.2kg
